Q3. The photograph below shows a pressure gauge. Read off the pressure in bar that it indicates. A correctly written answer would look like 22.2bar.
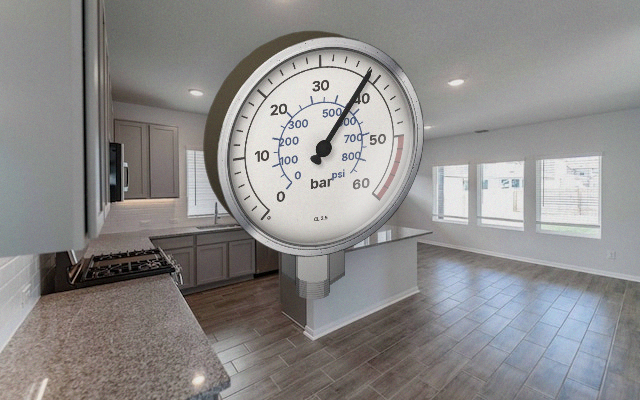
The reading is 38bar
